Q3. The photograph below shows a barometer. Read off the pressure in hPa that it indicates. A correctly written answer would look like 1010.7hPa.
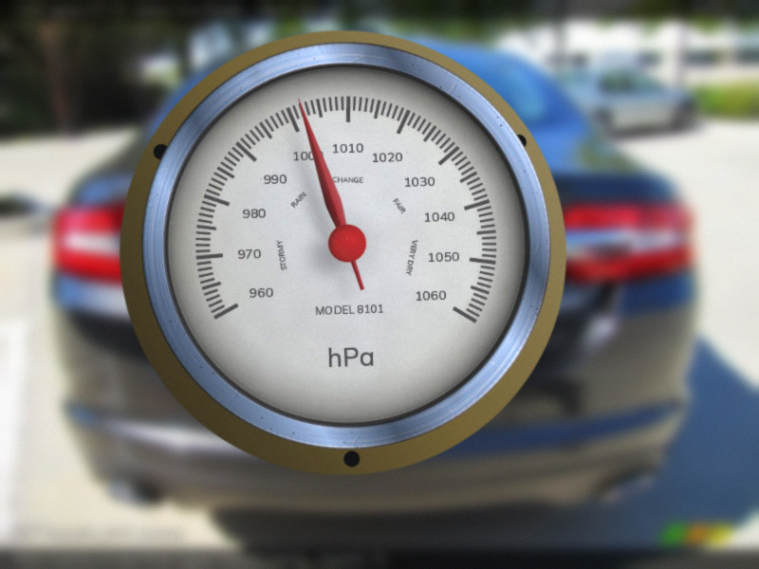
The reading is 1002hPa
